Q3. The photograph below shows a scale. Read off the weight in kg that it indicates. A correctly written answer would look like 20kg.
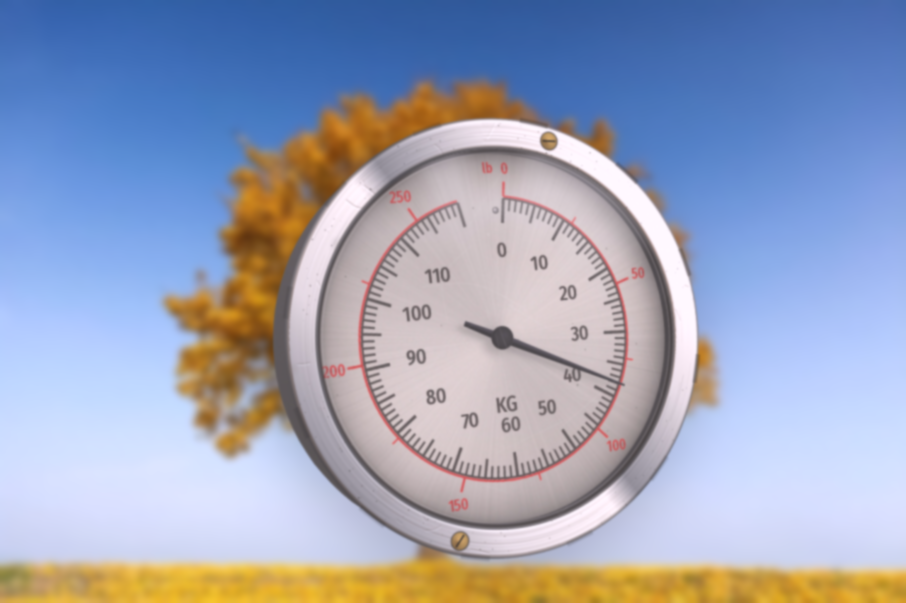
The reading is 38kg
